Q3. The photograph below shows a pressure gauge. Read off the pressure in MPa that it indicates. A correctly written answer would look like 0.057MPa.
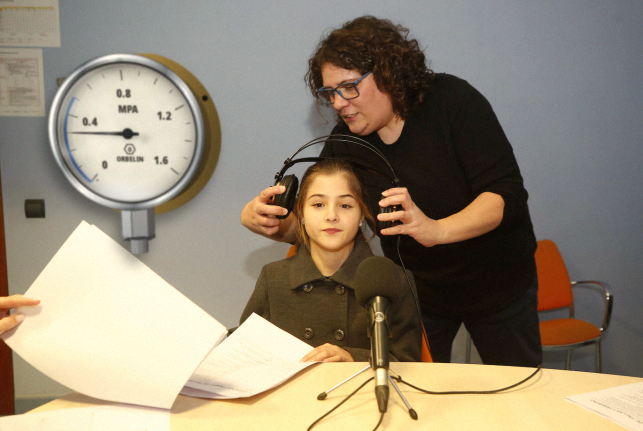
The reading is 0.3MPa
